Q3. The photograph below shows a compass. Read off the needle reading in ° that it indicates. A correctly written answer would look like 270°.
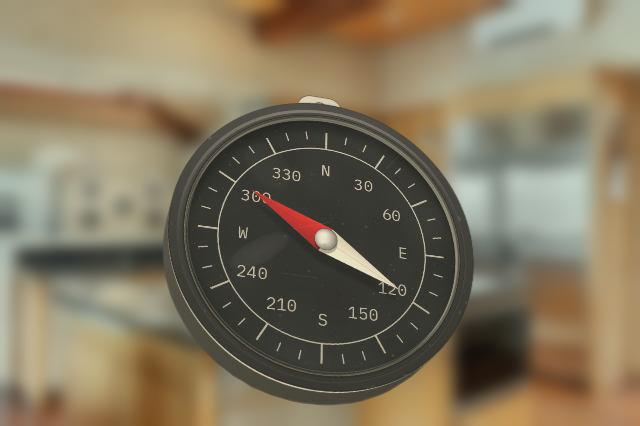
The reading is 300°
